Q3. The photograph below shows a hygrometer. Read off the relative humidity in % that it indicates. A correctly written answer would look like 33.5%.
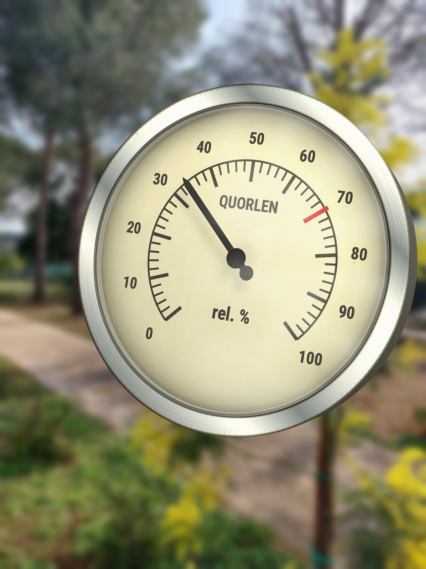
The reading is 34%
